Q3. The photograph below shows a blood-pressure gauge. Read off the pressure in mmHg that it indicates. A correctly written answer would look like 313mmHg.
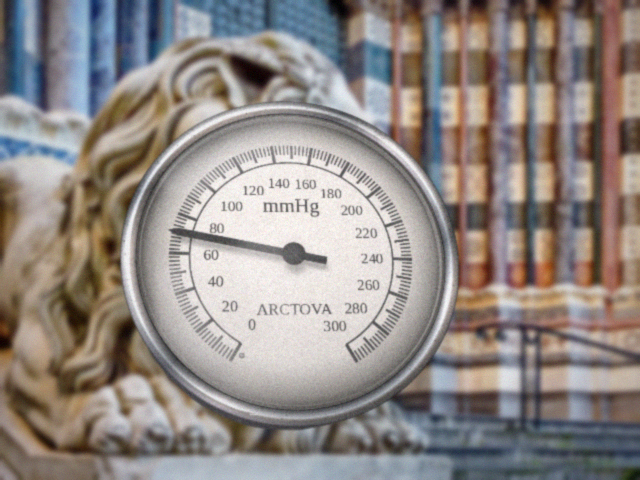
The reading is 70mmHg
